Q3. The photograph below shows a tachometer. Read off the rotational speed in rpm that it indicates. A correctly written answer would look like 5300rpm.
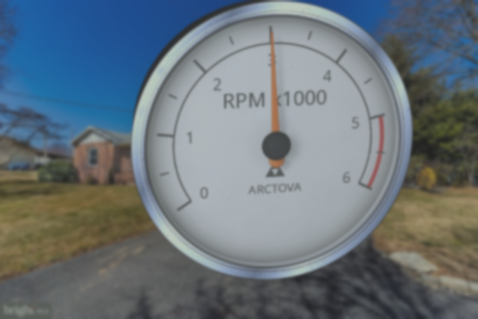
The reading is 3000rpm
